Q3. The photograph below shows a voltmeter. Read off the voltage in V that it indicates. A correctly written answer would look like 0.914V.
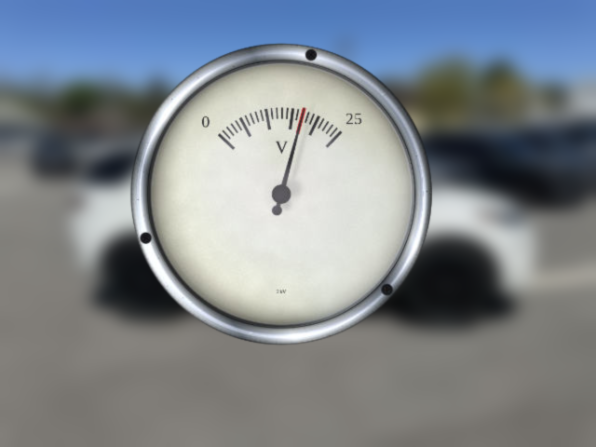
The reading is 17V
